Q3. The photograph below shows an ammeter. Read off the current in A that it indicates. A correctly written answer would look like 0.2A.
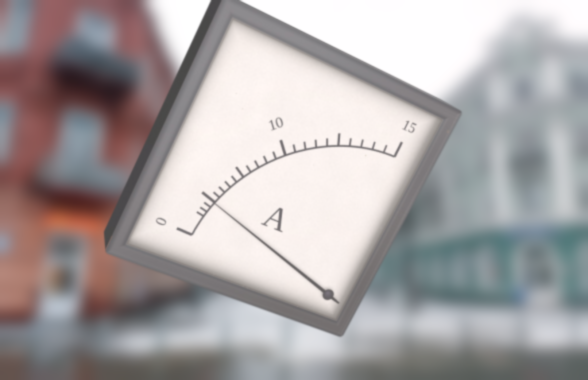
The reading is 5A
